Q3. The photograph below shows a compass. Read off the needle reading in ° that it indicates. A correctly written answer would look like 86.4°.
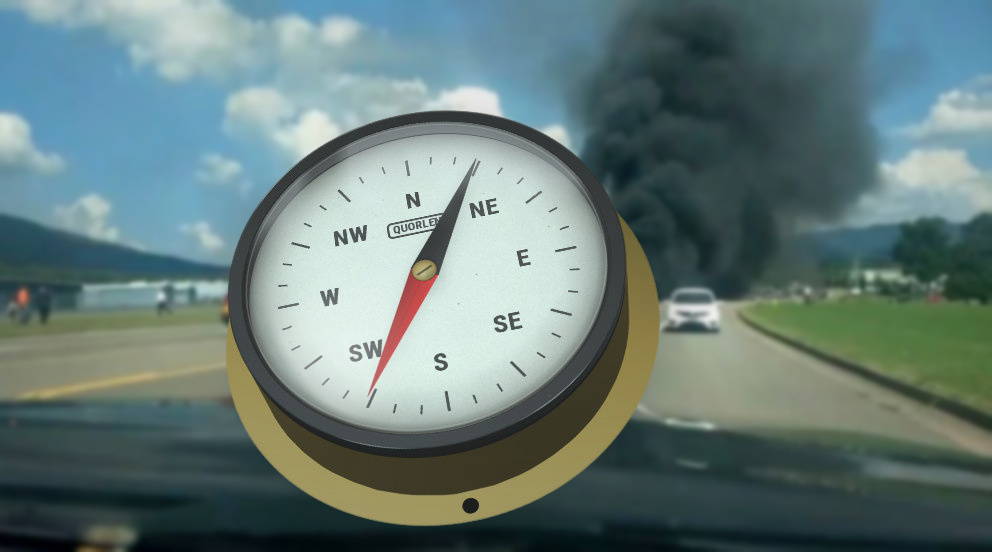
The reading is 210°
